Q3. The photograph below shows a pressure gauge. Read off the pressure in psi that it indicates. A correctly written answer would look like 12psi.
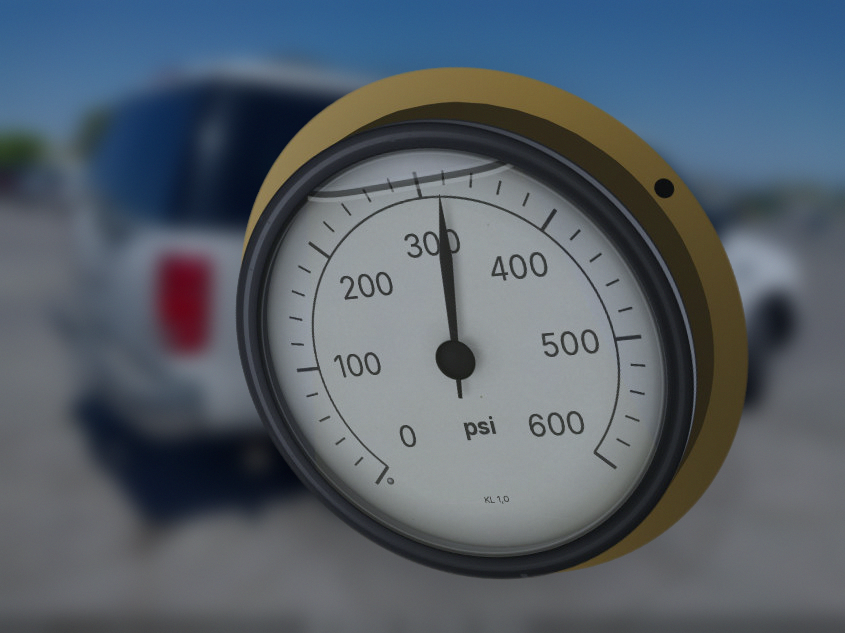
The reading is 320psi
